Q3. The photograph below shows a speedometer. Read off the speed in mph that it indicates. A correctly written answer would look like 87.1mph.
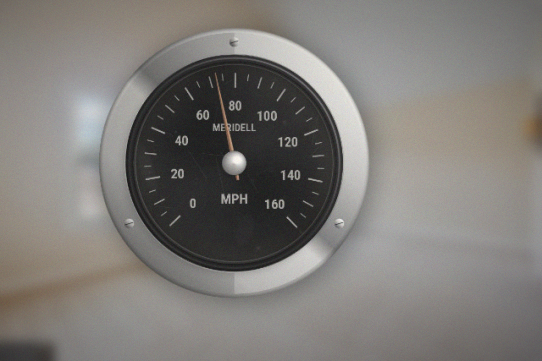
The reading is 72.5mph
